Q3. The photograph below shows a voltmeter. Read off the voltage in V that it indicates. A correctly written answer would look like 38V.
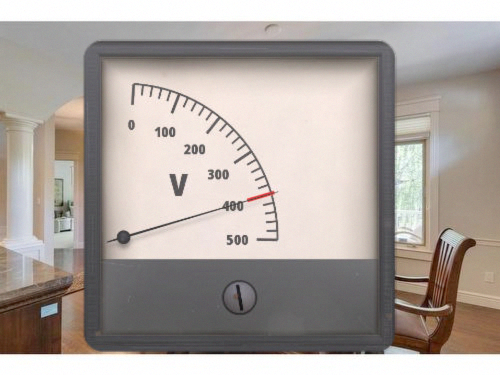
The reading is 400V
